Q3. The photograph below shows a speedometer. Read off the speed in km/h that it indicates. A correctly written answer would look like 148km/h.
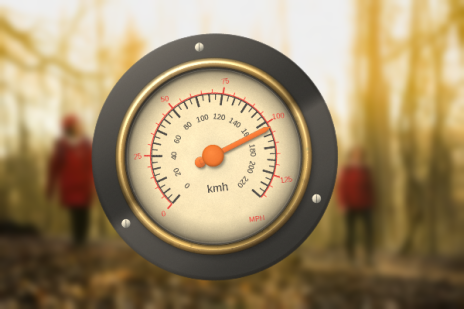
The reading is 165km/h
